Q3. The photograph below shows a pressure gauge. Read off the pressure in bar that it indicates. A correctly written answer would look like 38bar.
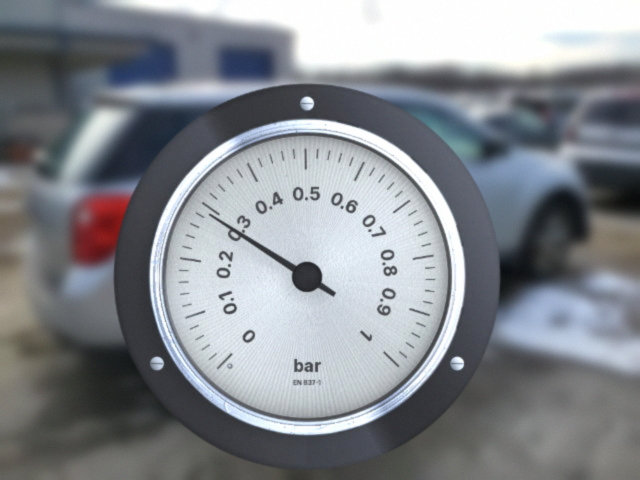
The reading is 0.29bar
